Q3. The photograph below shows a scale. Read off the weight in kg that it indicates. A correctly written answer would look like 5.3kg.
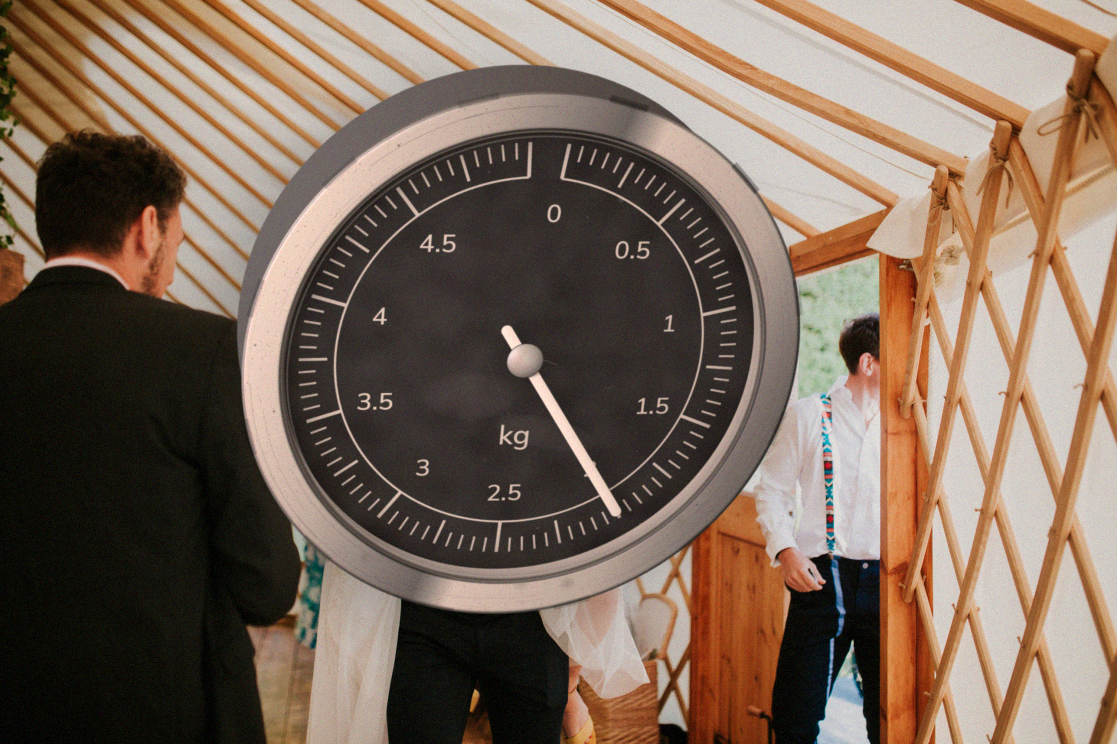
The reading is 2kg
